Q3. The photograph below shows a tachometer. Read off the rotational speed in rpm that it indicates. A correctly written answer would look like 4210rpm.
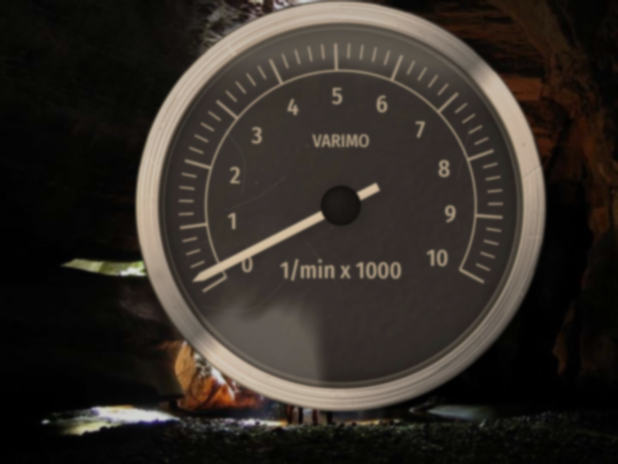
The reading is 200rpm
